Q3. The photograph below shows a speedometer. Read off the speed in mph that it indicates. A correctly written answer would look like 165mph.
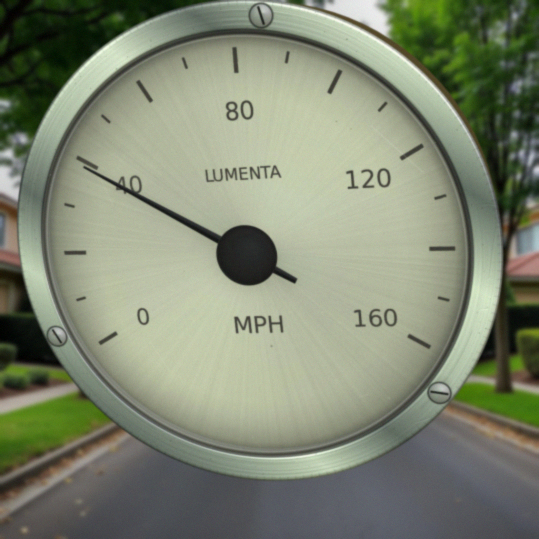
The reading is 40mph
